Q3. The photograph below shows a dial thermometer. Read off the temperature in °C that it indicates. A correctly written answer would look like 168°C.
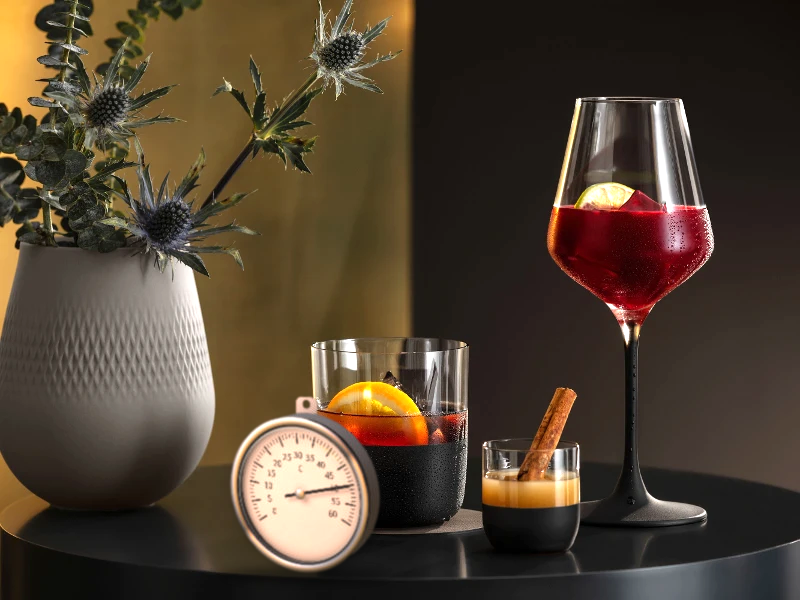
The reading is 50°C
